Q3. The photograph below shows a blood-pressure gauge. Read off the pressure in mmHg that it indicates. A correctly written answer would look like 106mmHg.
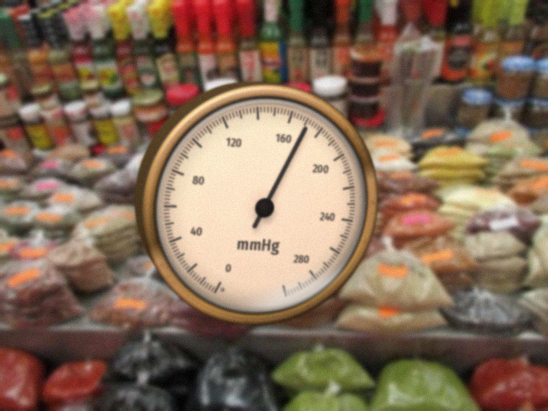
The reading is 170mmHg
